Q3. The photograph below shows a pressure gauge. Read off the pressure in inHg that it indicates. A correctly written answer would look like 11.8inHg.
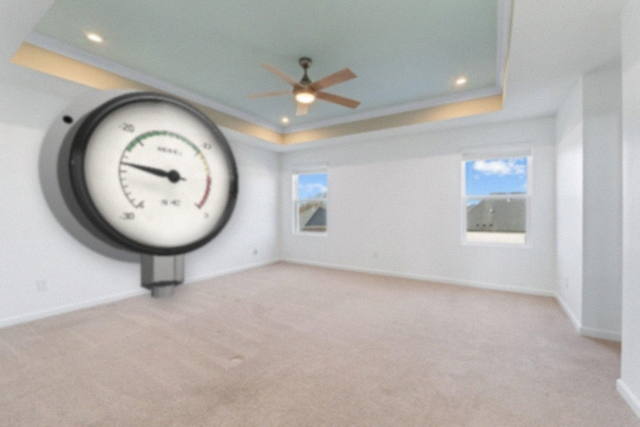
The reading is -24inHg
